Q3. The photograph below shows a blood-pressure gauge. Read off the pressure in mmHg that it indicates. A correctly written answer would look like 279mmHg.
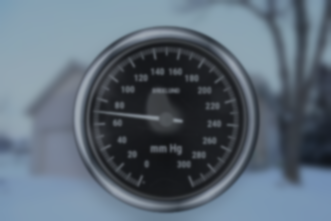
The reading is 70mmHg
